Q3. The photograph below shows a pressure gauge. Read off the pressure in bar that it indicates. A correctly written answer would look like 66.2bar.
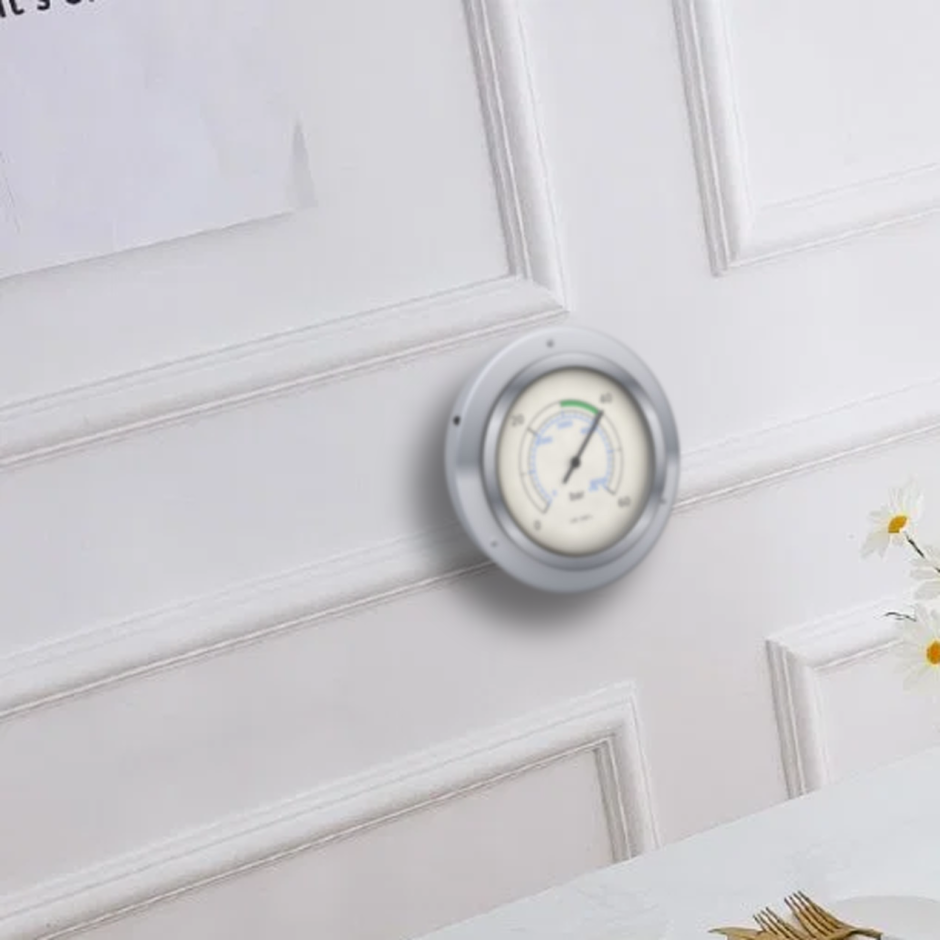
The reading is 40bar
